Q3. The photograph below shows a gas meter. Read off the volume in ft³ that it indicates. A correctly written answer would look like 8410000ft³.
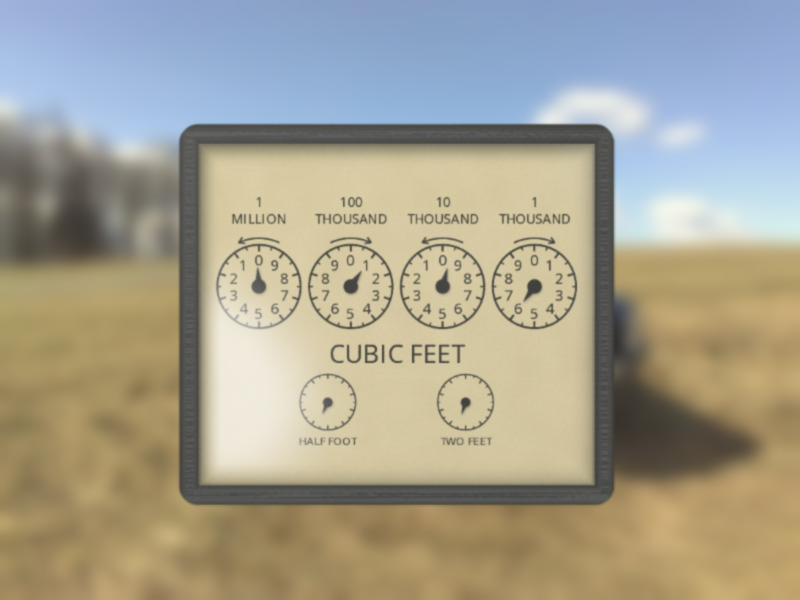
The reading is 9600ft³
